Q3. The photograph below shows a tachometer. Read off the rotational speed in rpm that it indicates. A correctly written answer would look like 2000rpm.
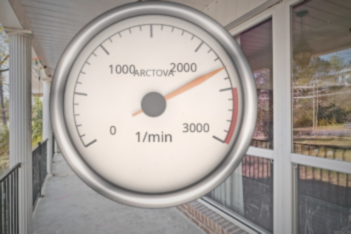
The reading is 2300rpm
